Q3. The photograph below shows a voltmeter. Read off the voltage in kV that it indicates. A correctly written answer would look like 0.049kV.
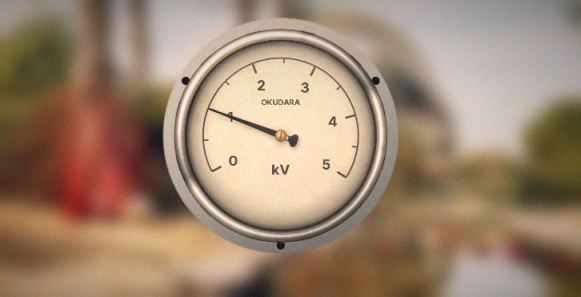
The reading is 1kV
